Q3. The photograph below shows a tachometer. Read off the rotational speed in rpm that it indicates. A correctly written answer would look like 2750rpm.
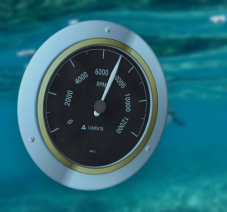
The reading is 7000rpm
